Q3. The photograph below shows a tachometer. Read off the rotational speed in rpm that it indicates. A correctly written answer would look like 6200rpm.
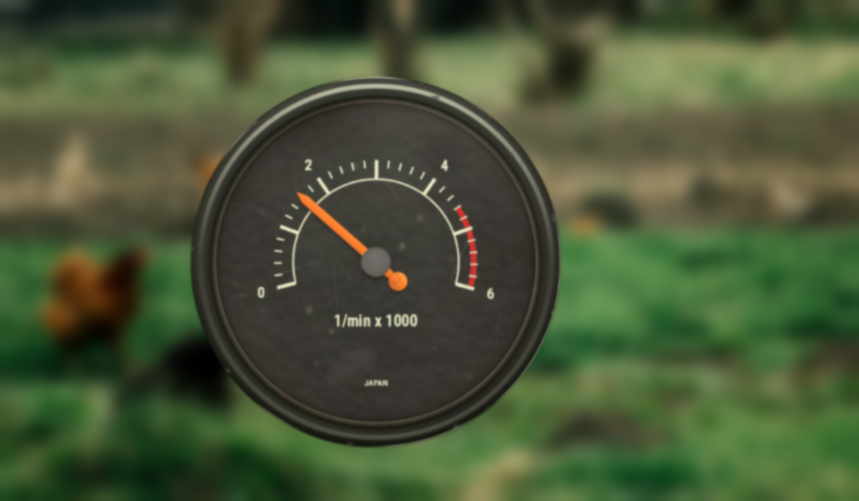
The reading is 1600rpm
